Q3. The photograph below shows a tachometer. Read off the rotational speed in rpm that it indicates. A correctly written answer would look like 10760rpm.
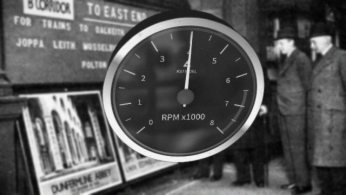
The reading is 4000rpm
